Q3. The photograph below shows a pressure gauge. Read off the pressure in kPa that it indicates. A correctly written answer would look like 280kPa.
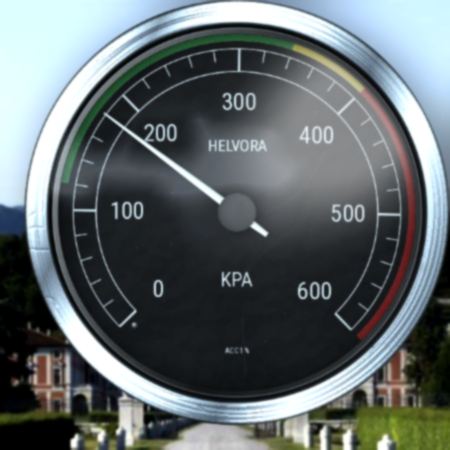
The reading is 180kPa
